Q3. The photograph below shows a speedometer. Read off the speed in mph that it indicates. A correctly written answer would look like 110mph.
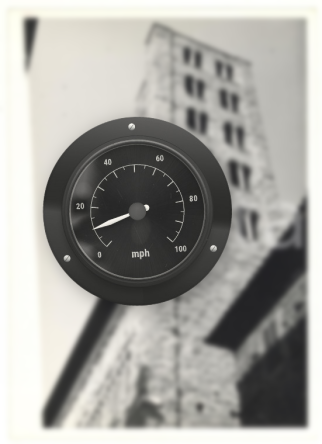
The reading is 10mph
